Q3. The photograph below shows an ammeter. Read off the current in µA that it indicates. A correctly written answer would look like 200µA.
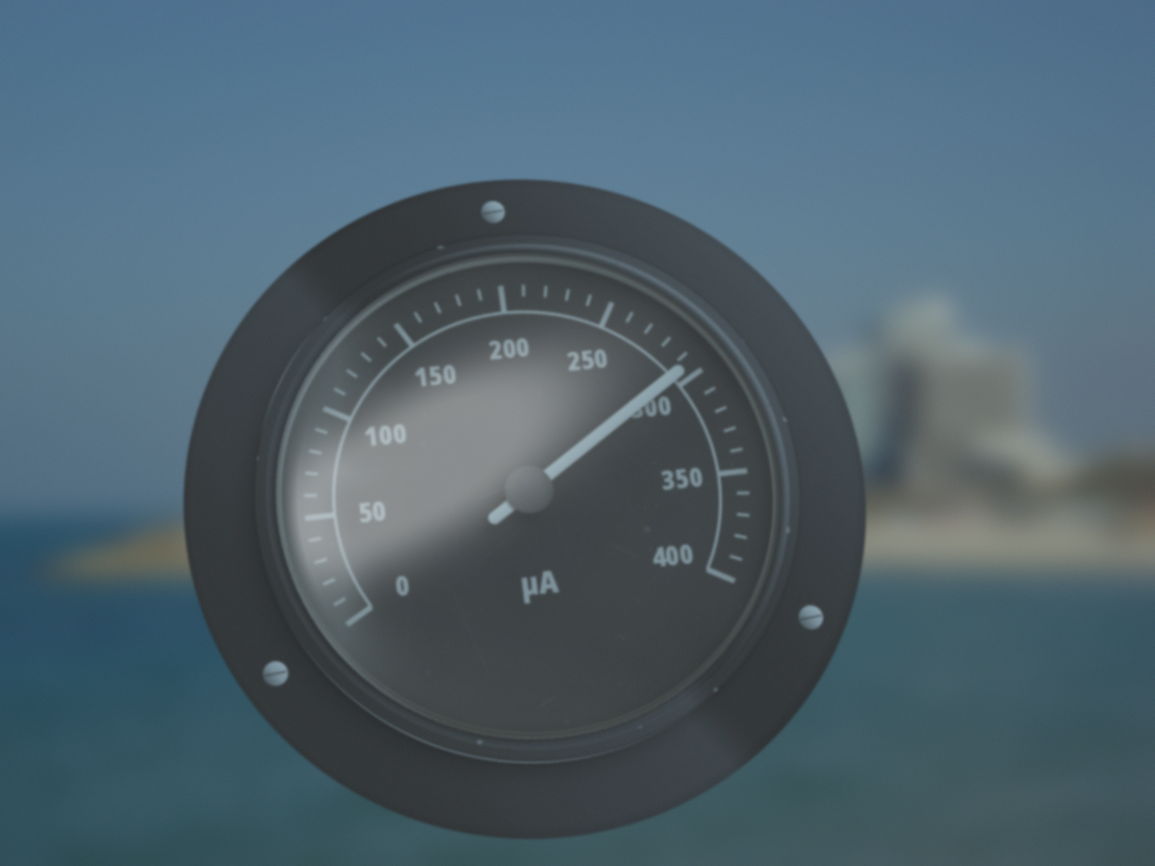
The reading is 295µA
